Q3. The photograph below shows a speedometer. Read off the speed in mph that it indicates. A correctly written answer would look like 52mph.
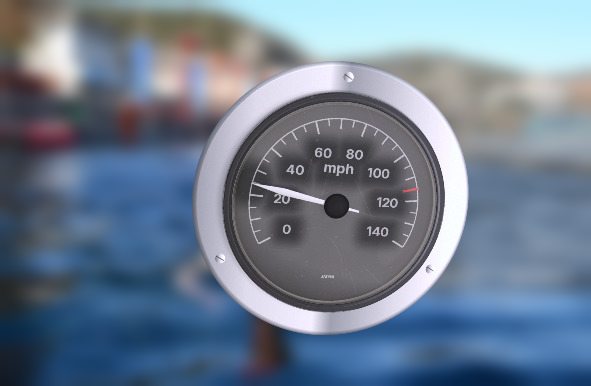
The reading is 25mph
